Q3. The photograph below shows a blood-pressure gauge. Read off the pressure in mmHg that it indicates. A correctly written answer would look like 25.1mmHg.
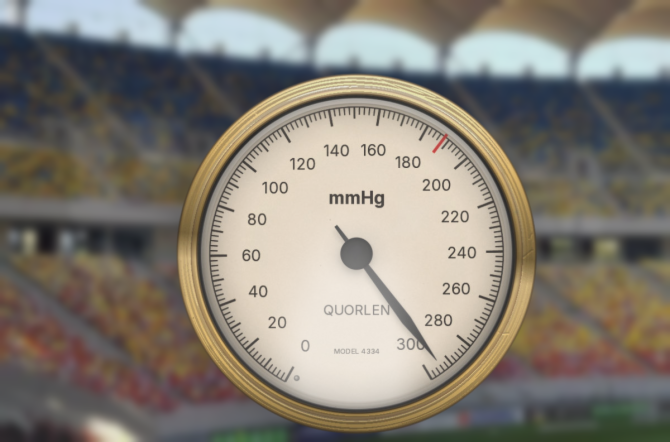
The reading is 294mmHg
